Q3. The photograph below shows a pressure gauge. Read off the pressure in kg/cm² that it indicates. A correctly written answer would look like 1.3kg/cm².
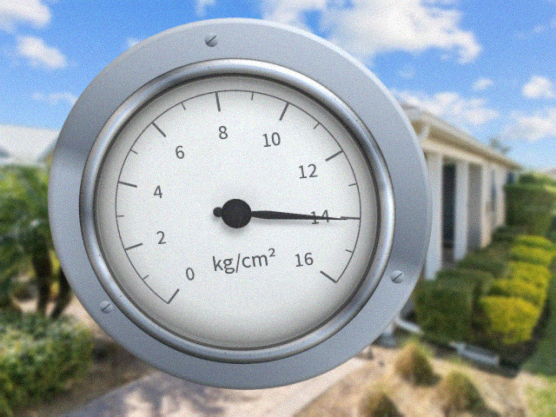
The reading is 14kg/cm²
